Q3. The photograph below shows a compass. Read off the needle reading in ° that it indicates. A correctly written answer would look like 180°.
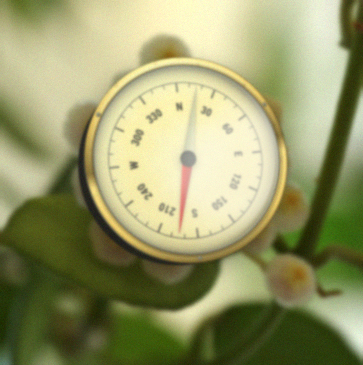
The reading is 195°
